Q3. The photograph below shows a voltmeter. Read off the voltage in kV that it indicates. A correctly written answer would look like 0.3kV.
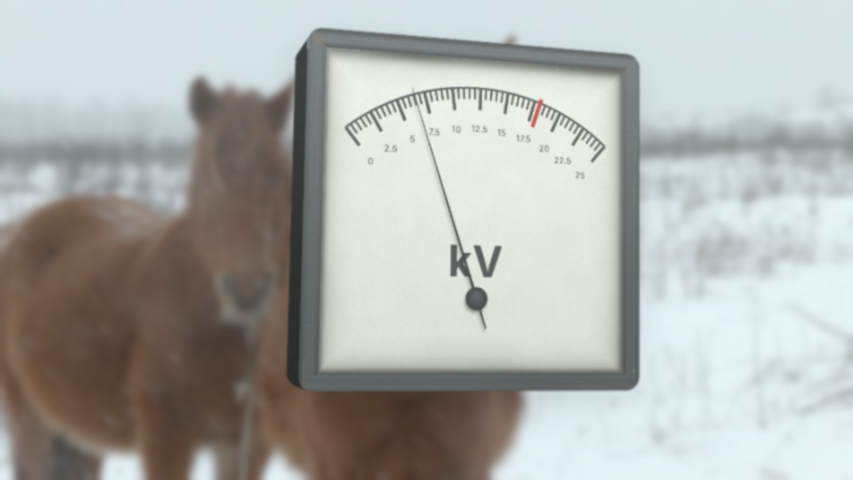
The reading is 6.5kV
